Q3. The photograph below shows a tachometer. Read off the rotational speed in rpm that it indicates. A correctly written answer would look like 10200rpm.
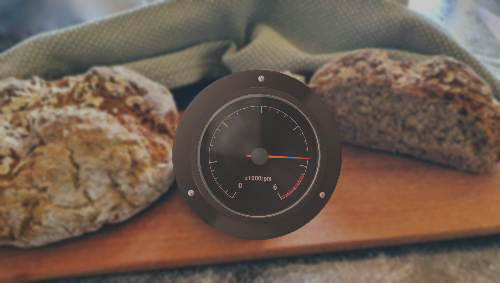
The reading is 4800rpm
